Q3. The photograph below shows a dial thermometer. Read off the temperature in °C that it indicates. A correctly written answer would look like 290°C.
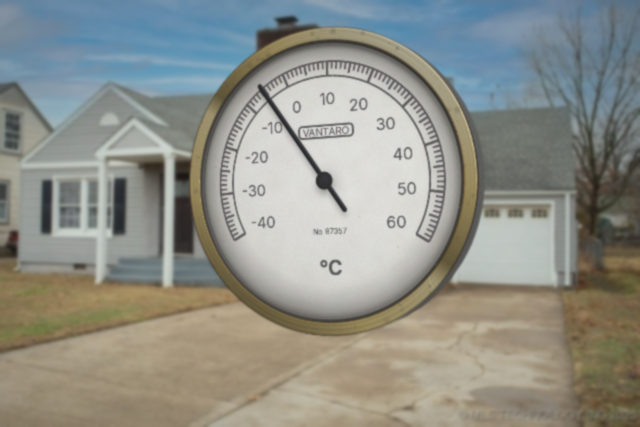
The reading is -5°C
